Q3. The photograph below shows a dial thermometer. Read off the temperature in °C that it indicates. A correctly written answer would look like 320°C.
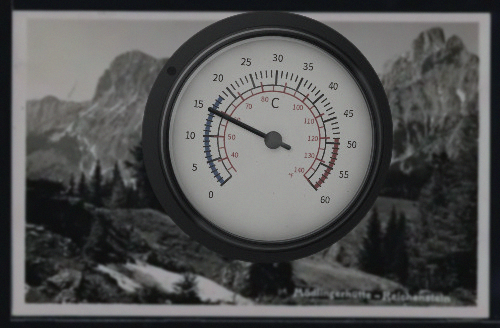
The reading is 15°C
